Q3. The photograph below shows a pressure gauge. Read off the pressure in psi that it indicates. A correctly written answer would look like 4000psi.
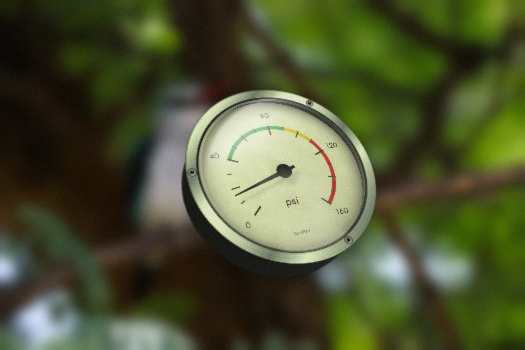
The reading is 15psi
